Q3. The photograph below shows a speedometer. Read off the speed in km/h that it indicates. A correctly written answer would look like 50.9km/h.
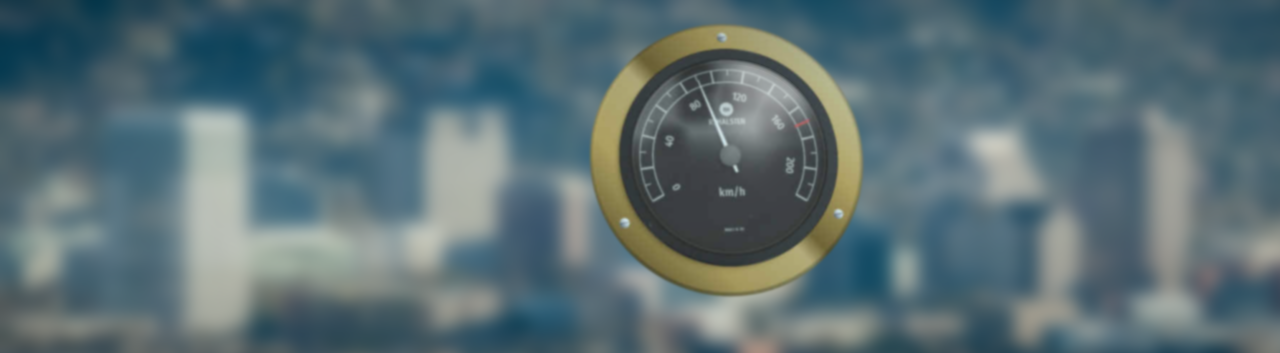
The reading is 90km/h
